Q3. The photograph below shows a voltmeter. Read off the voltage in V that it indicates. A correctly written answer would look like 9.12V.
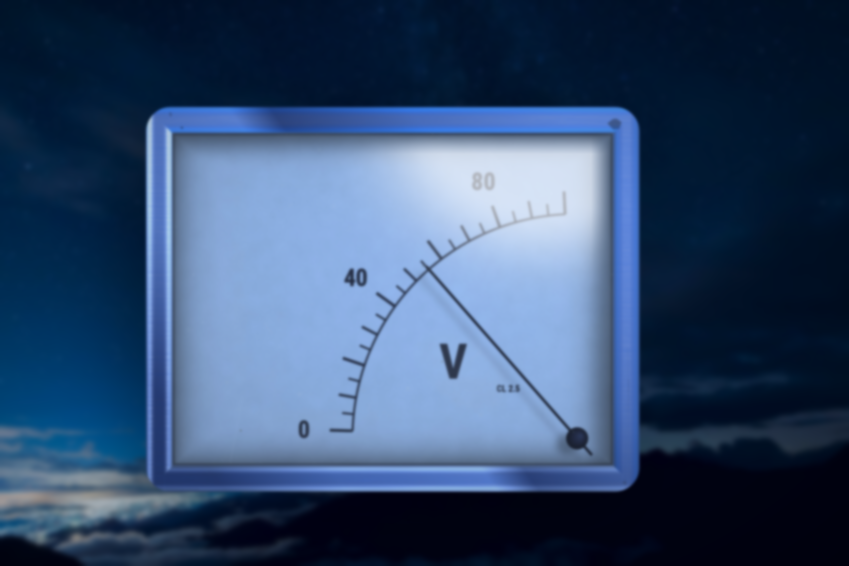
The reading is 55V
